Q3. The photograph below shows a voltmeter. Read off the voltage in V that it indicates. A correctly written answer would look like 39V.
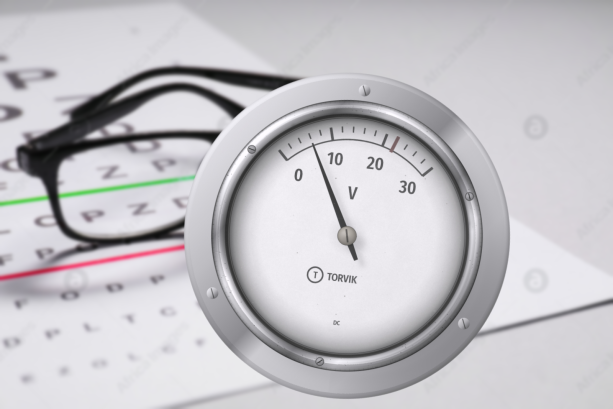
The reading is 6V
